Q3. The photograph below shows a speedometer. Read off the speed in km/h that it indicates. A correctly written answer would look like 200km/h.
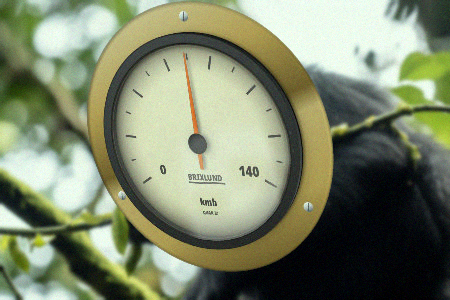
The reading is 70km/h
